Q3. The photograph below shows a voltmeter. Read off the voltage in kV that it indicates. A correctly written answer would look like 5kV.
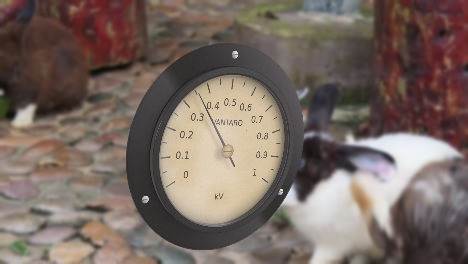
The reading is 0.35kV
